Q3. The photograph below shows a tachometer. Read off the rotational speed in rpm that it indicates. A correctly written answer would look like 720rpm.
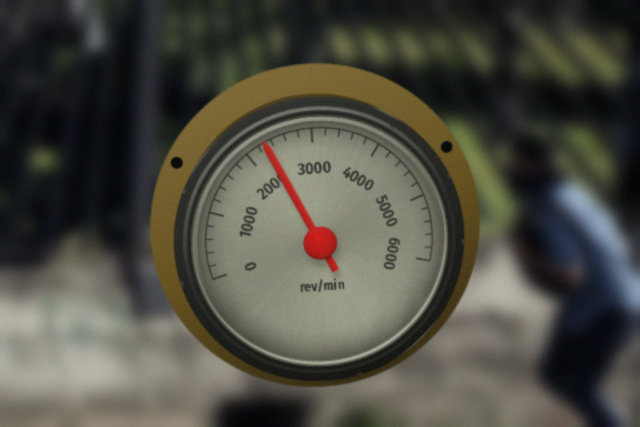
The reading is 2300rpm
